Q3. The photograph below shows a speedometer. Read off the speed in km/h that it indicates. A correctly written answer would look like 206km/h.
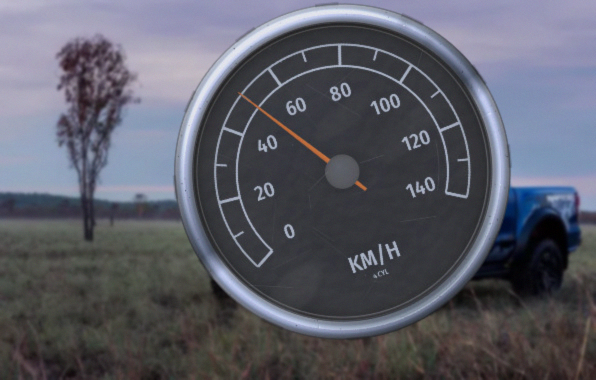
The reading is 50km/h
